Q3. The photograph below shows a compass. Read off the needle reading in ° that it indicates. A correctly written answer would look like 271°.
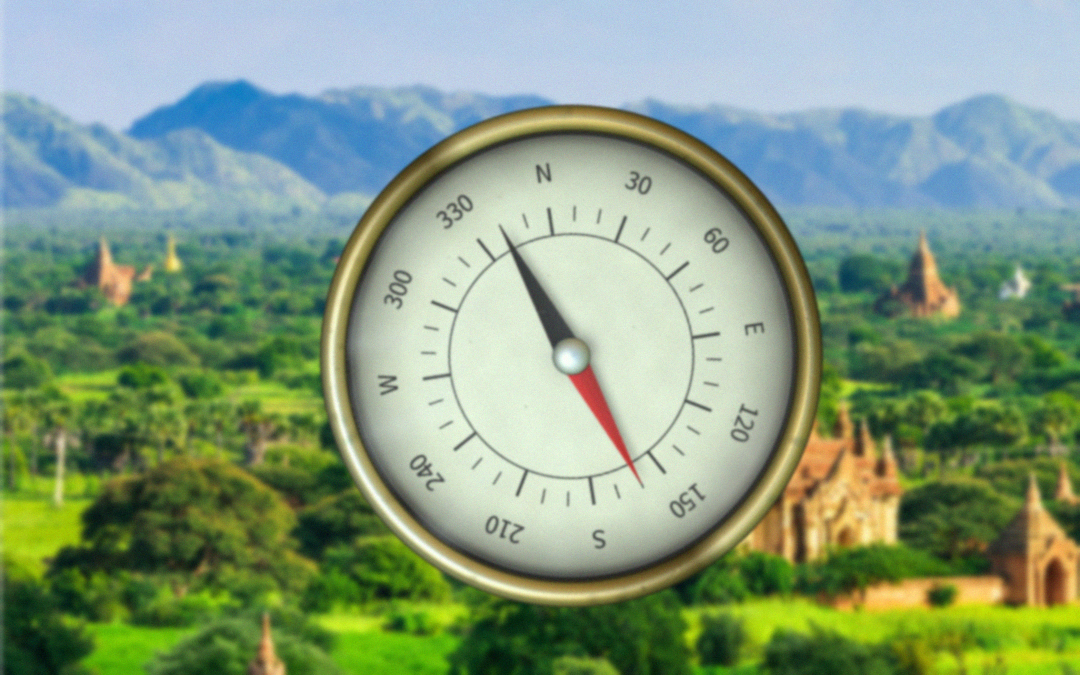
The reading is 160°
